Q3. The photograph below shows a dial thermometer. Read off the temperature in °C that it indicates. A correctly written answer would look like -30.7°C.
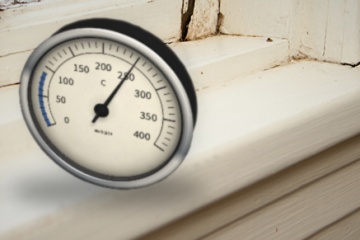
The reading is 250°C
